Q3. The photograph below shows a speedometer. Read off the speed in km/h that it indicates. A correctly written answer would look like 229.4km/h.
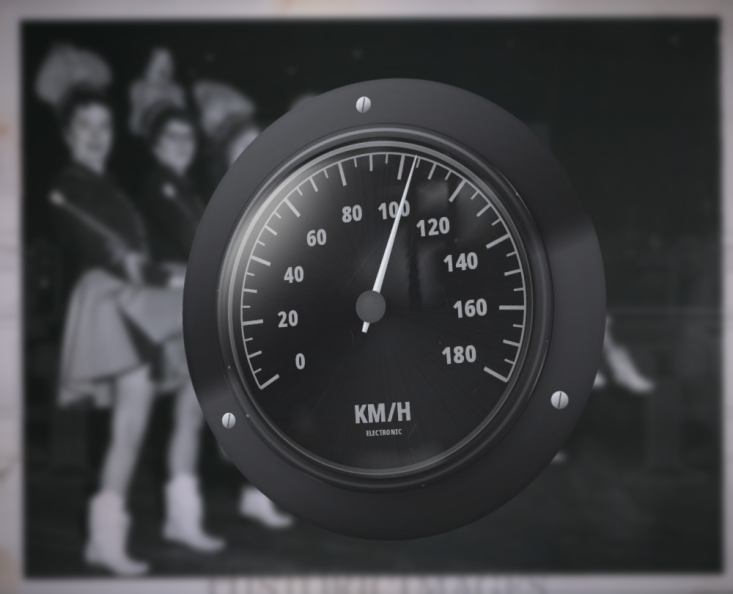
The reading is 105km/h
